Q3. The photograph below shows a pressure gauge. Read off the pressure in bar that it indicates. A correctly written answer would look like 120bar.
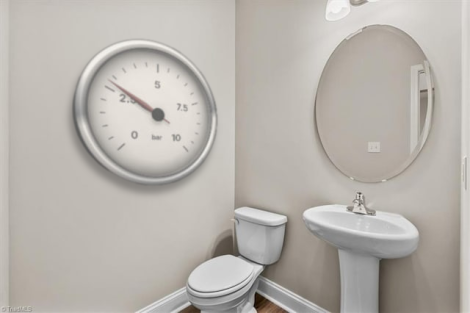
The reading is 2.75bar
